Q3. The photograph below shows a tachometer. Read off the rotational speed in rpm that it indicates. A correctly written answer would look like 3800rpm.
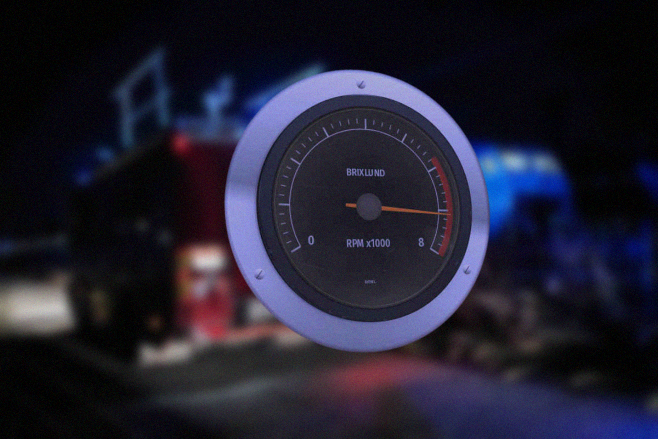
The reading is 7100rpm
